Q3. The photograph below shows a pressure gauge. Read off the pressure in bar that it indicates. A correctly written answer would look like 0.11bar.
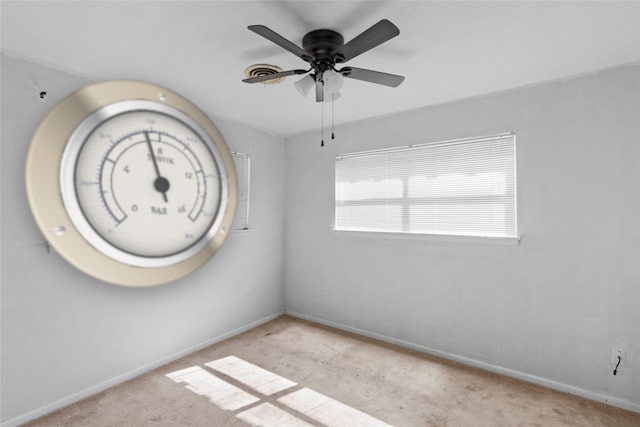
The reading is 7bar
